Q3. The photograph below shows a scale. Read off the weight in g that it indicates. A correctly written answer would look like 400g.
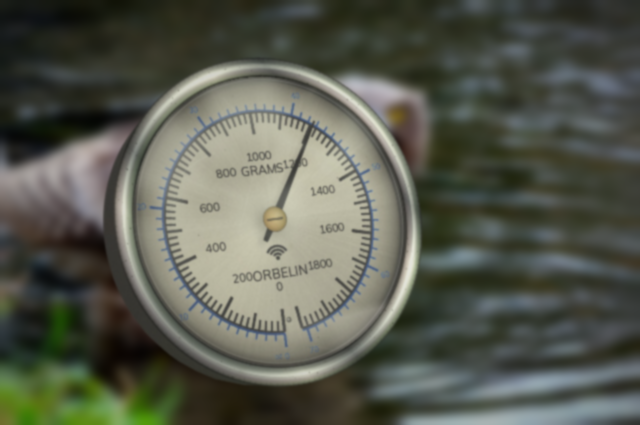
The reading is 1200g
